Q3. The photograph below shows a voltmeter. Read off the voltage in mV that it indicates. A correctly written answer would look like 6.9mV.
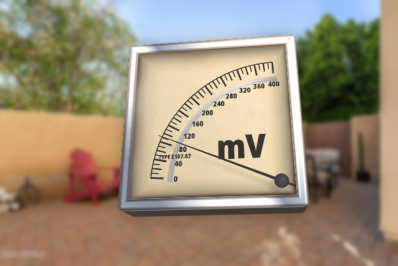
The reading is 90mV
